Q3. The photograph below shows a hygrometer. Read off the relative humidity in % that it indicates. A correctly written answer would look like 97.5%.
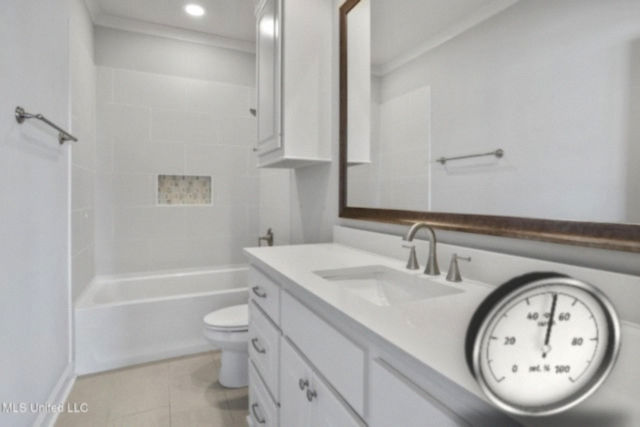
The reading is 50%
